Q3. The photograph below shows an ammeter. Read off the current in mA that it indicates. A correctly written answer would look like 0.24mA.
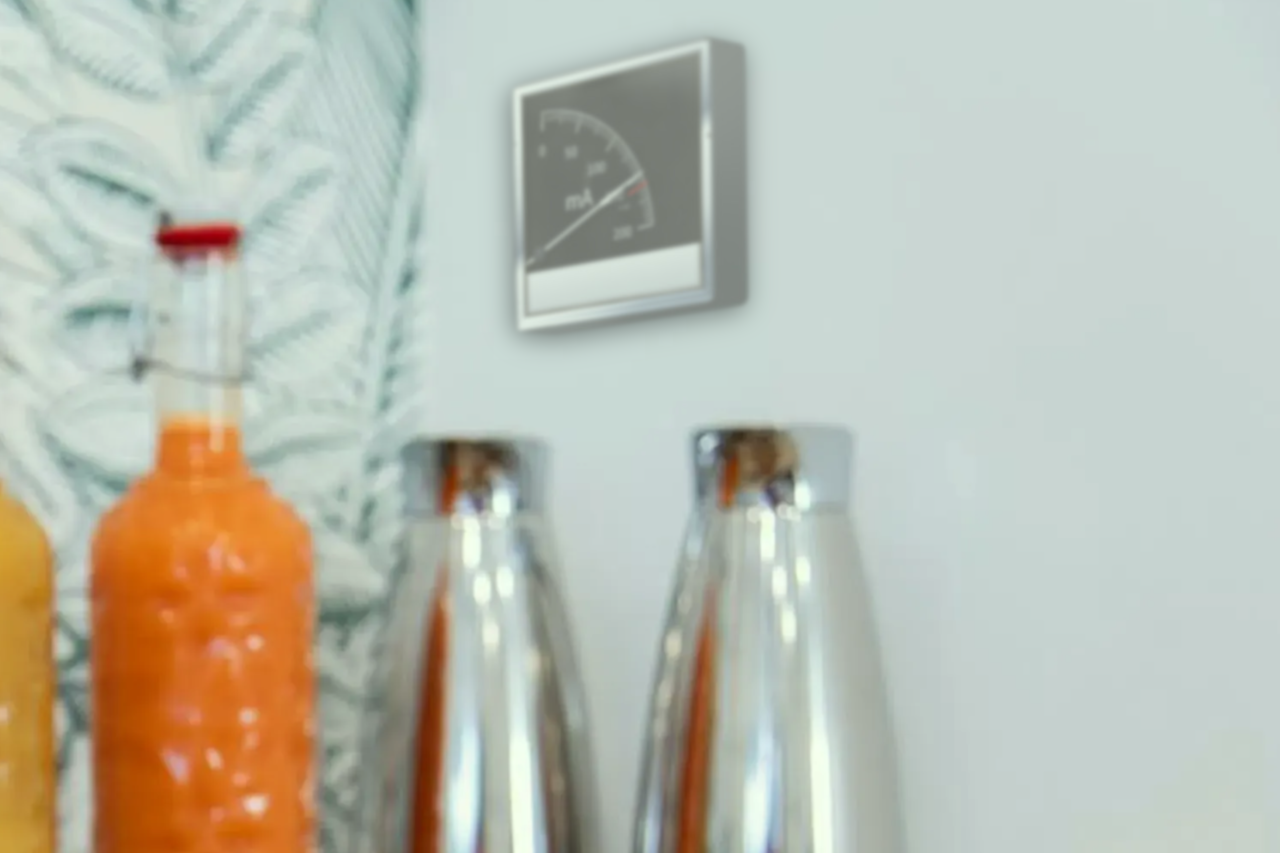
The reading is 150mA
